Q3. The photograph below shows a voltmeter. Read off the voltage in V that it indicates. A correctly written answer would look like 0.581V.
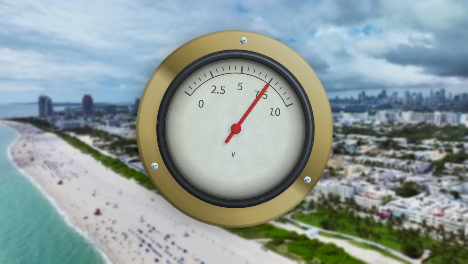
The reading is 7.5V
